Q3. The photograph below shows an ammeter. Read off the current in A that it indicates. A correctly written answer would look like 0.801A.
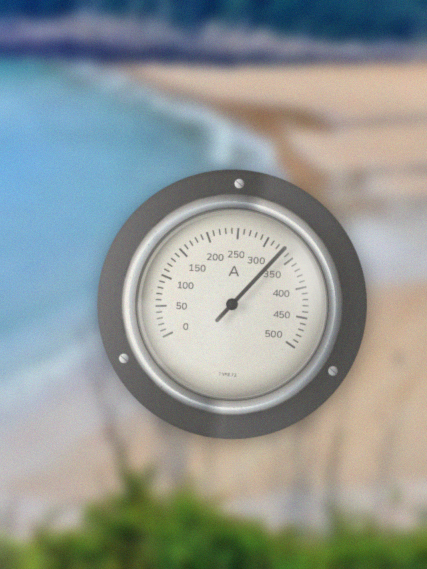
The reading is 330A
